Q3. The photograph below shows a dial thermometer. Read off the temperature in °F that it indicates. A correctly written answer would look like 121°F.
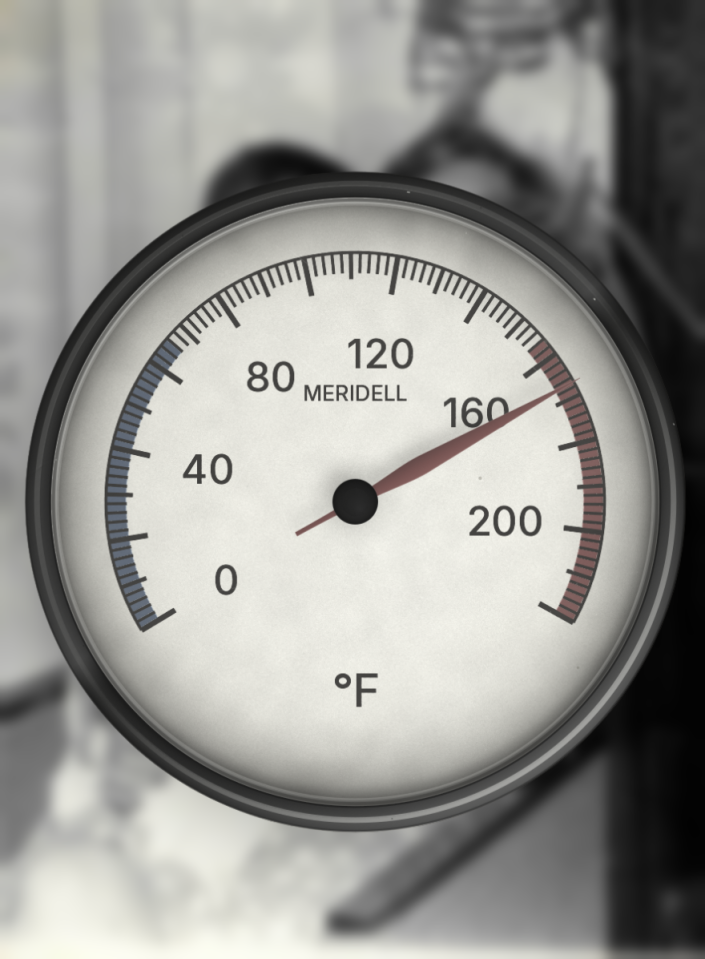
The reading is 167°F
